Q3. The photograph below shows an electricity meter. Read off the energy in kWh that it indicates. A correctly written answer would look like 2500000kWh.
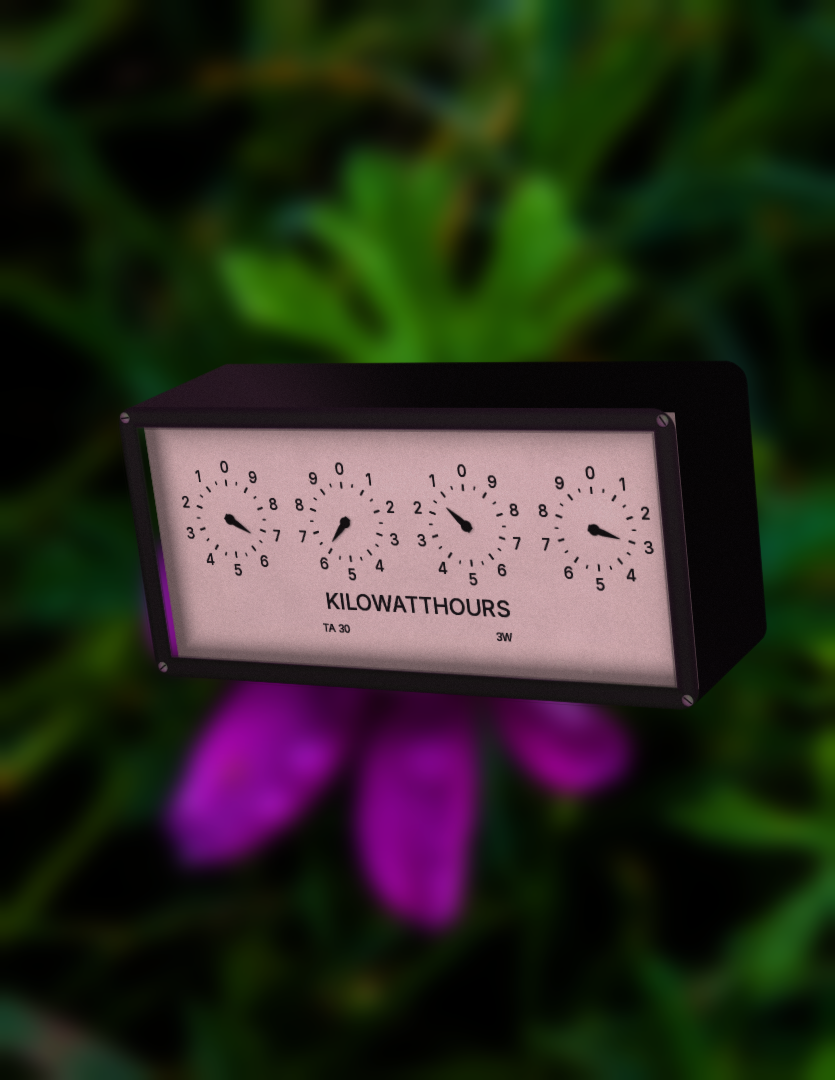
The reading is 6613kWh
